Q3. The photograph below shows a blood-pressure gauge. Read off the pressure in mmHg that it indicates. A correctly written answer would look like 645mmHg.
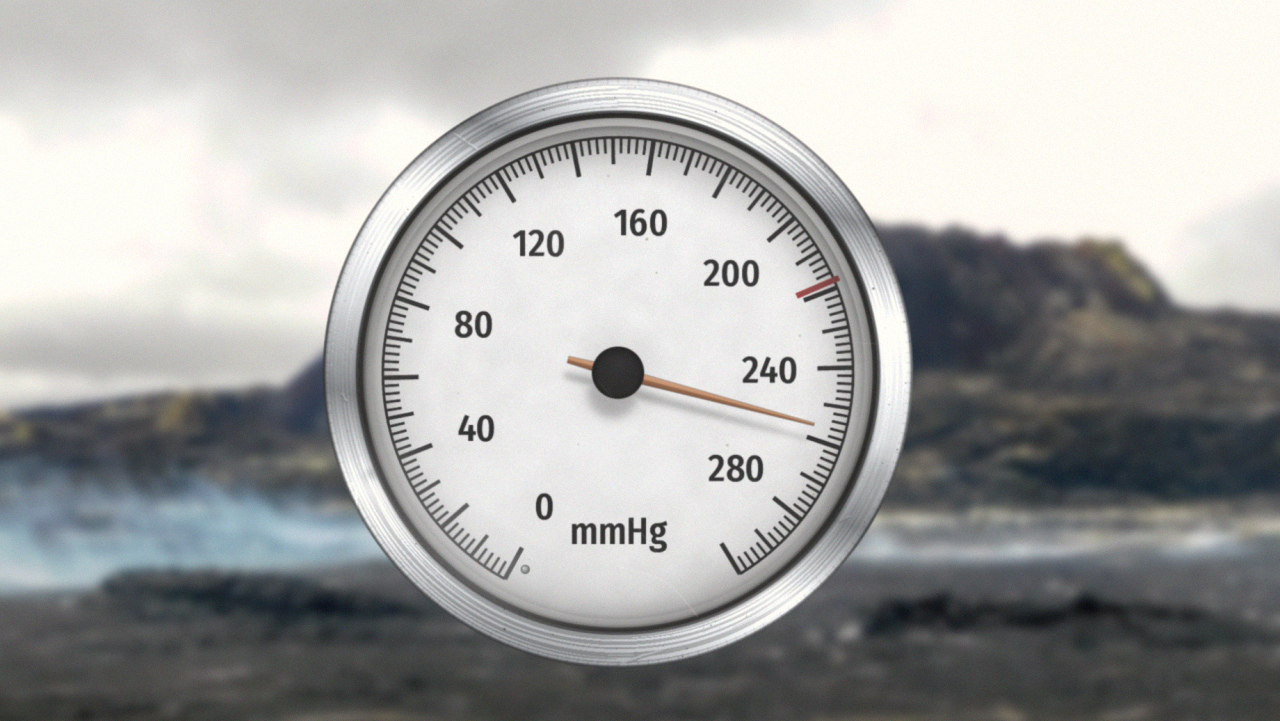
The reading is 256mmHg
